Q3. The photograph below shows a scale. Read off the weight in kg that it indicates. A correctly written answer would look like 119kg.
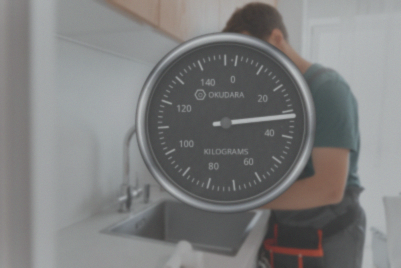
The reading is 32kg
